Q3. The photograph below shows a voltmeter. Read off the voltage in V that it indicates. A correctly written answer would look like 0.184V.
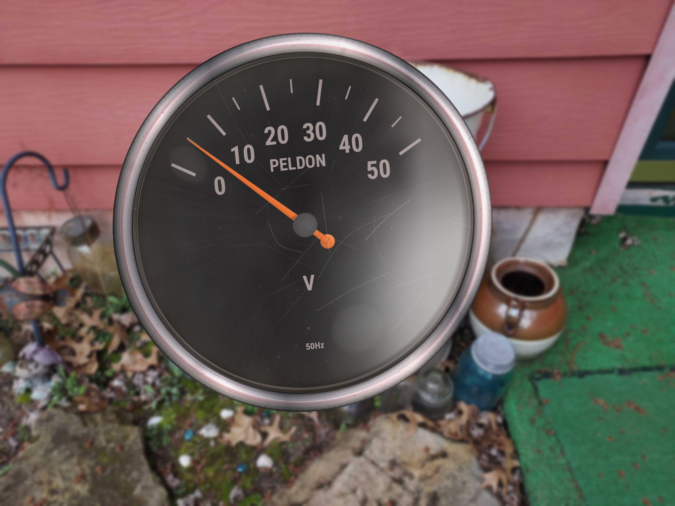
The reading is 5V
